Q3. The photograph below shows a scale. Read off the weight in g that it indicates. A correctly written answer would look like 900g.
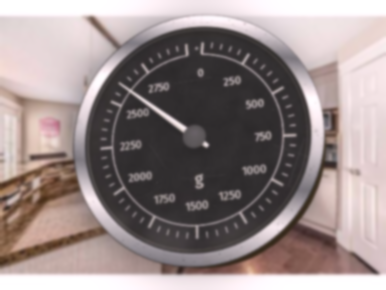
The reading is 2600g
